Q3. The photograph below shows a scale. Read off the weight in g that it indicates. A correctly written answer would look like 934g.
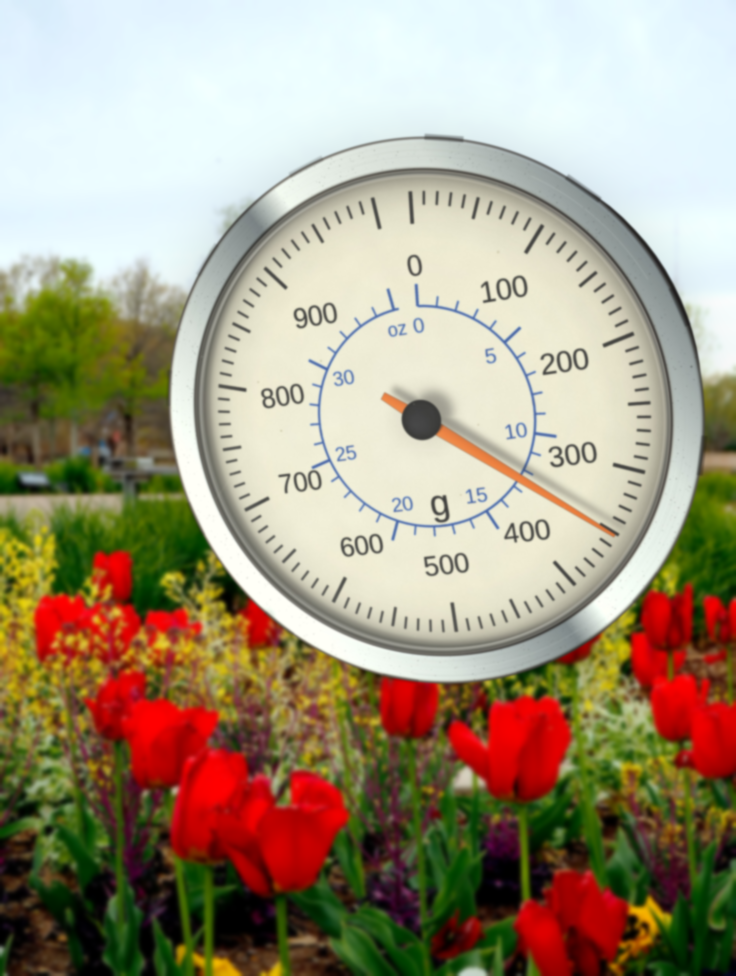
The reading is 350g
